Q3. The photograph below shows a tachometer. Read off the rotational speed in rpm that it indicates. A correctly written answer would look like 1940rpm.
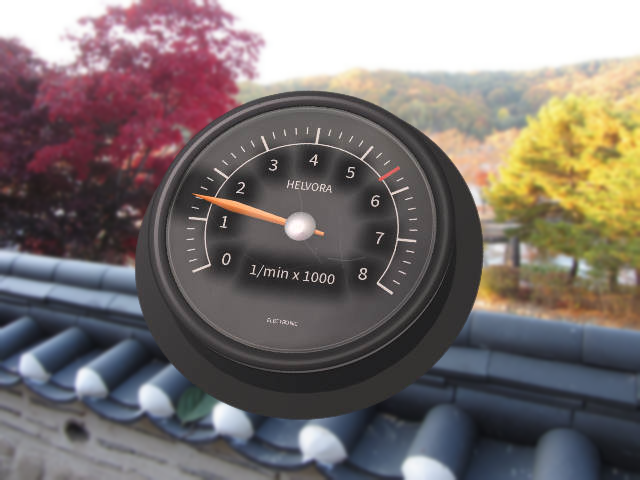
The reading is 1400rpm
